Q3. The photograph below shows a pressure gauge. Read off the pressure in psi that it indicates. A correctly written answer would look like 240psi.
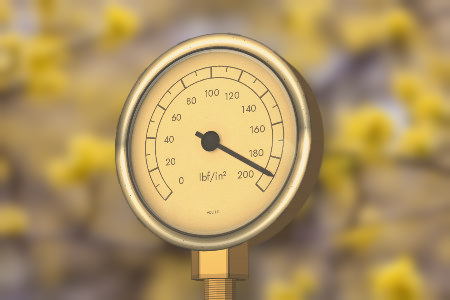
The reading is 190psi
